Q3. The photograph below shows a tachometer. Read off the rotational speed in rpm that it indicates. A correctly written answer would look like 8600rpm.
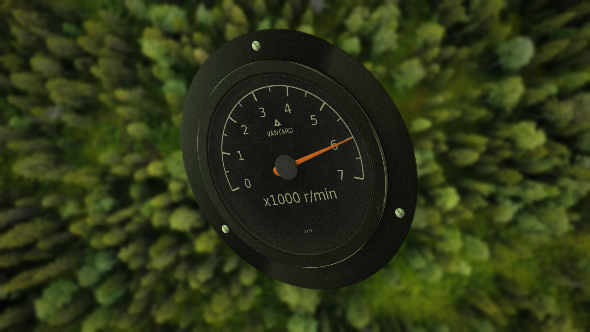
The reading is 6000rpm
